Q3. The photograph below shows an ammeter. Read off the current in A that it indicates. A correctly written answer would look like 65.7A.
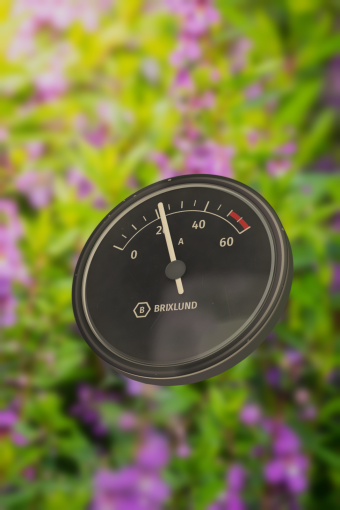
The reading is 22.5A
